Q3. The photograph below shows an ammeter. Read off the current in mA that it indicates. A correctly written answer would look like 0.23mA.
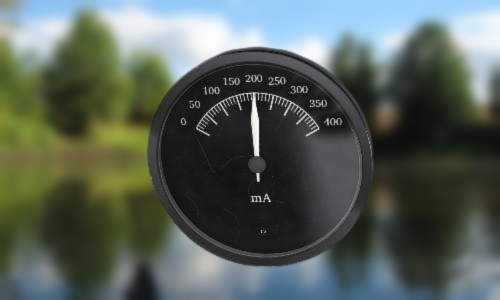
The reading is 200mA
